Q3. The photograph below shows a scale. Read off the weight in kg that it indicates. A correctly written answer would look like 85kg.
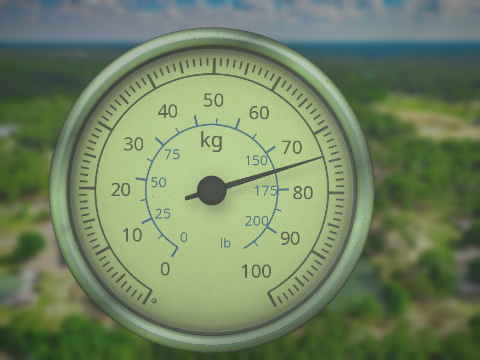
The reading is 74kg
